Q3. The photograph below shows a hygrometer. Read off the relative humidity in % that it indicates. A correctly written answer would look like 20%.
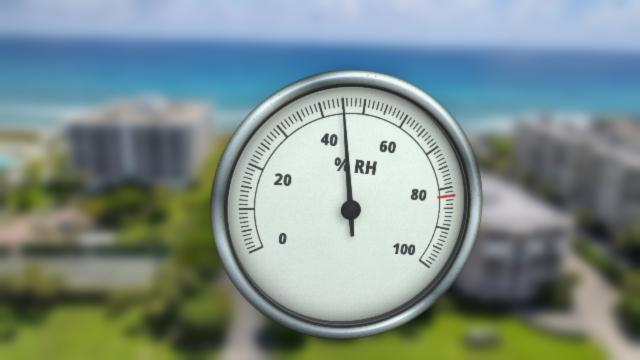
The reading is 45%
